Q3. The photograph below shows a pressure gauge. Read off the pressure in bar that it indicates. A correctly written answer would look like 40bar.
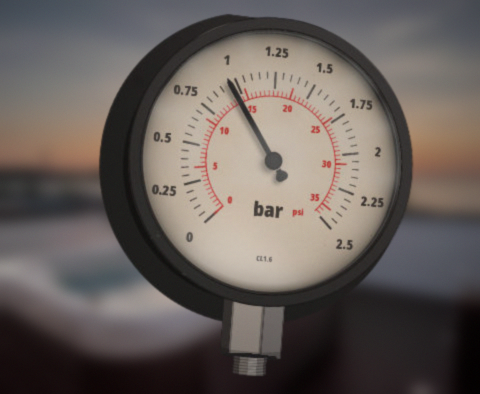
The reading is 0.95bar
